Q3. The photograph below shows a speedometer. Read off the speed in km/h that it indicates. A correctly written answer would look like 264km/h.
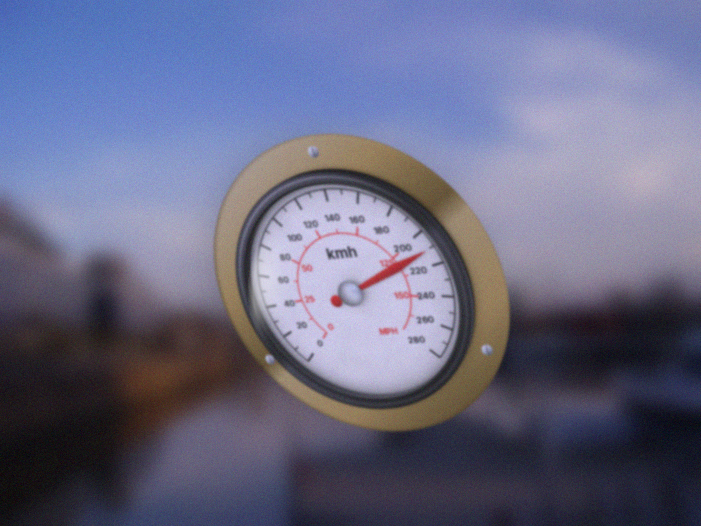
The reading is 210km/h
